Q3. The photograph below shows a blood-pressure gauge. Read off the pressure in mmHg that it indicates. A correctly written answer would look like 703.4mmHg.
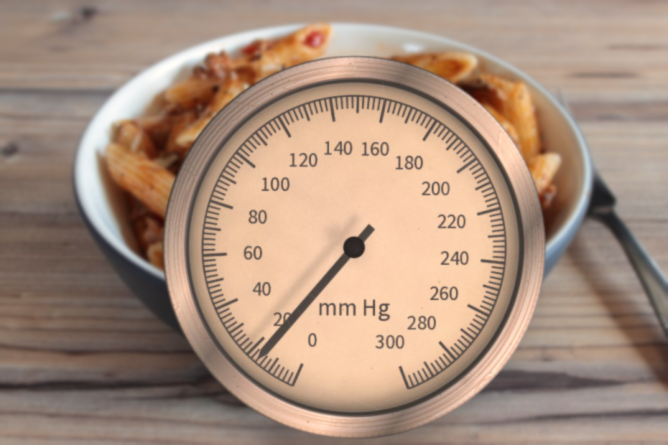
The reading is 16mmHg
